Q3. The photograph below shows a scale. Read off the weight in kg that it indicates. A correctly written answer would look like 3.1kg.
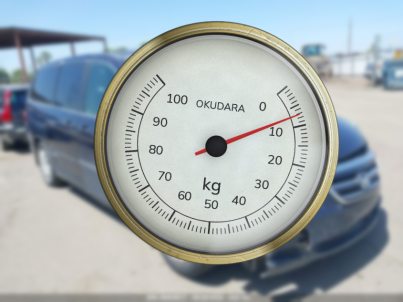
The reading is 7kg
